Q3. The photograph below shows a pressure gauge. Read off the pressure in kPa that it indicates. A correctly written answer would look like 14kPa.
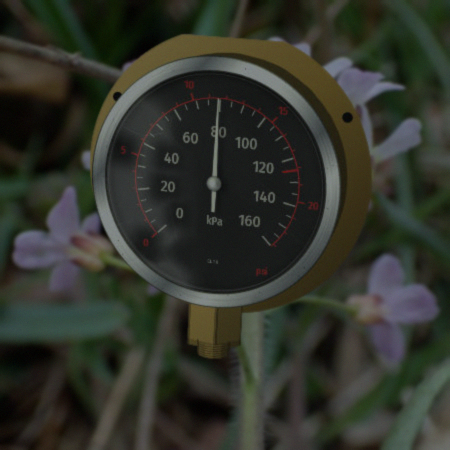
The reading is 80kPa
